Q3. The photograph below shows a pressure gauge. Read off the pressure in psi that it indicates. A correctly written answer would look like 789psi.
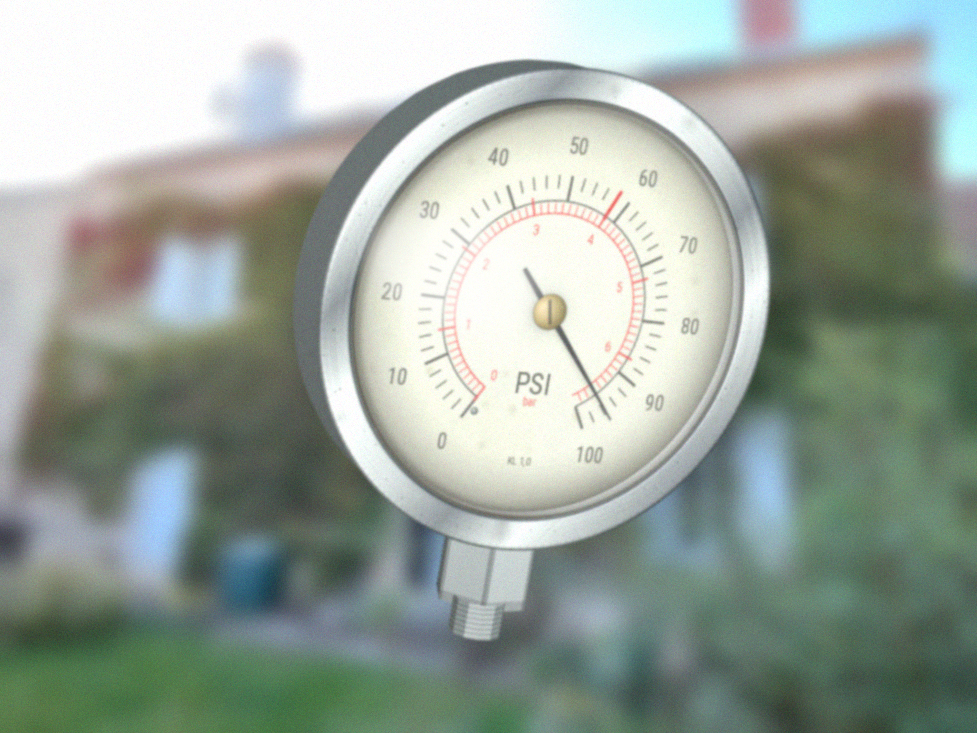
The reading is 96psi
